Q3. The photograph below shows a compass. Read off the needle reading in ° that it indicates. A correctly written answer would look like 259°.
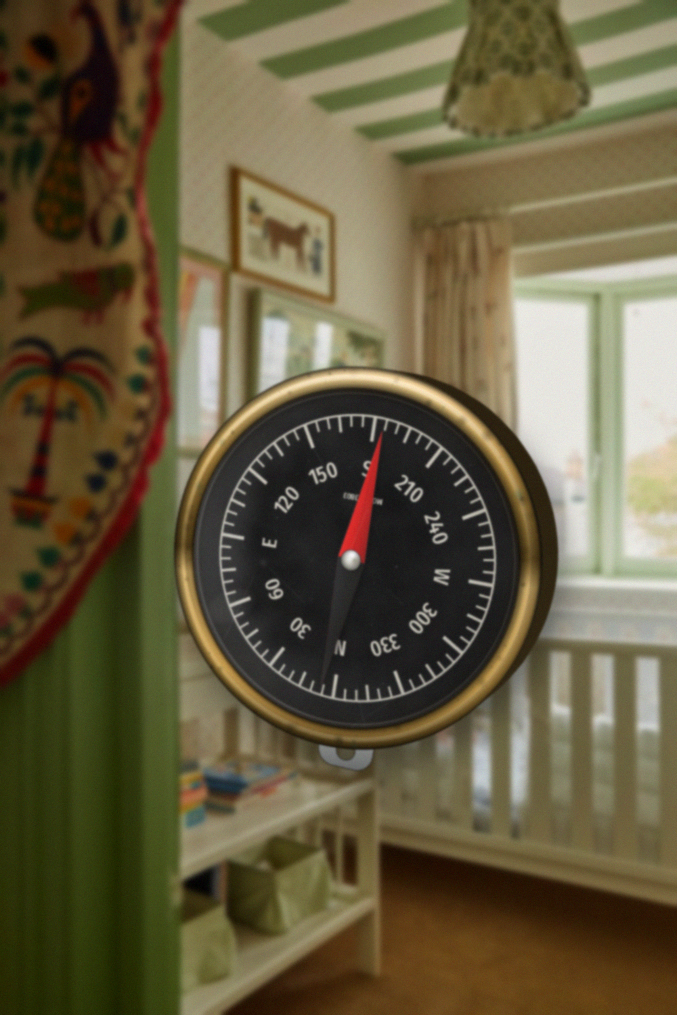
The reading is 185°
